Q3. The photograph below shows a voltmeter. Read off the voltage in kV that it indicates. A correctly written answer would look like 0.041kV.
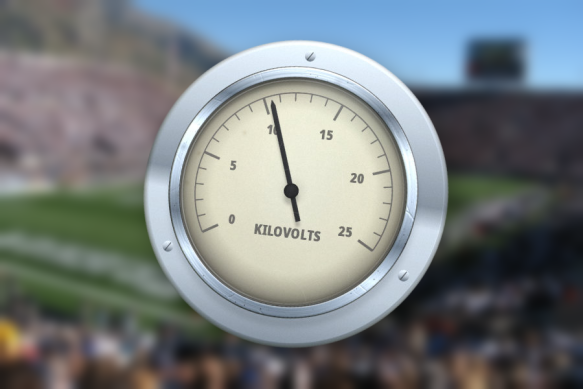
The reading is 10.5kV
